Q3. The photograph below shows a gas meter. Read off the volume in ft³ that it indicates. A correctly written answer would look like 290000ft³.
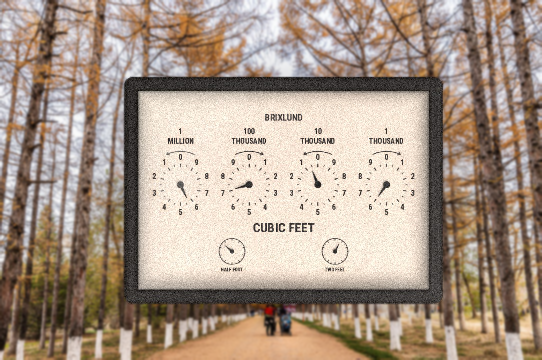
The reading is 570600ft³
